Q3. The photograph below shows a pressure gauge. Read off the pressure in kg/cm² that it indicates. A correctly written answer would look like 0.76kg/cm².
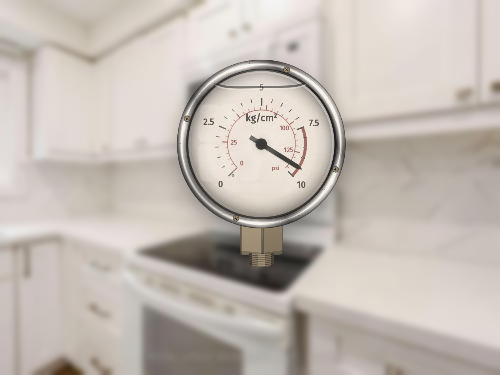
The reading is 9.5kg/cm²
